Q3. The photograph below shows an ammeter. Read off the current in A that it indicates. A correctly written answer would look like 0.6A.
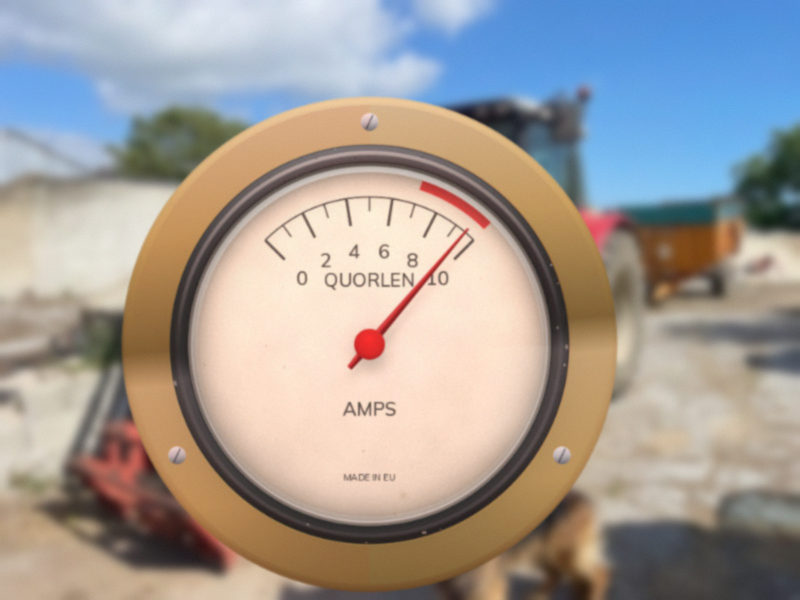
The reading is 9.5A
